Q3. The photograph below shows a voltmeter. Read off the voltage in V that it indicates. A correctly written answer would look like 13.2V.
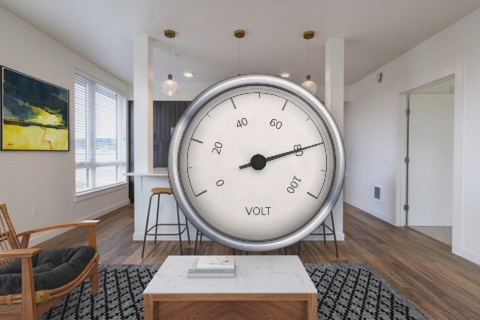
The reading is 80V
